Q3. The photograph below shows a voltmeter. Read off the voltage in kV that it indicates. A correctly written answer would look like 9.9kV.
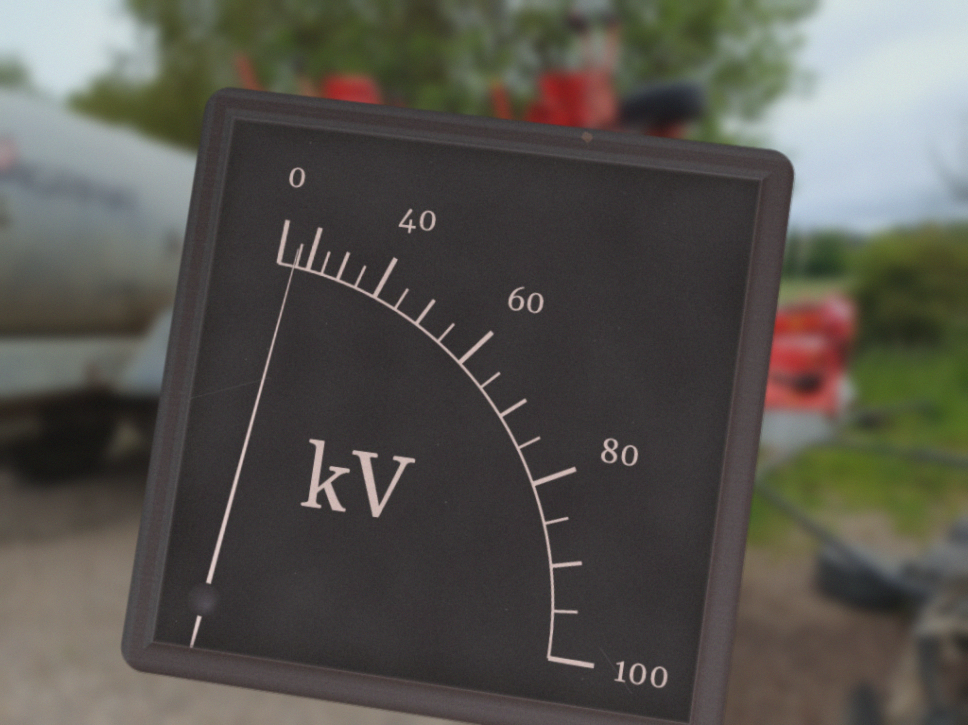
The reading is 15kV
